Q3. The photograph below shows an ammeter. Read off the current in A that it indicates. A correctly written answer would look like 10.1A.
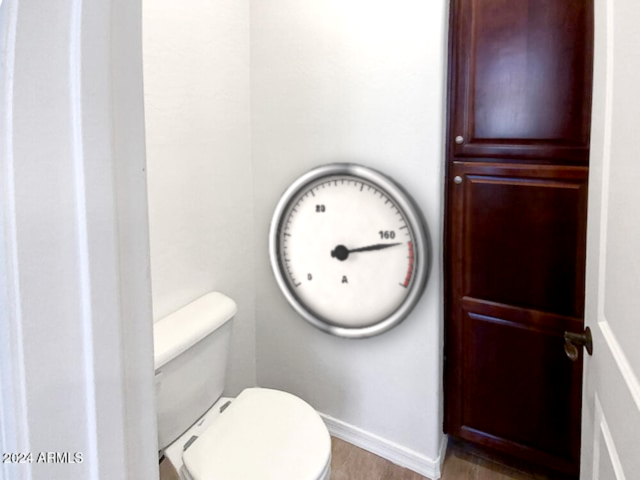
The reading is 170A
